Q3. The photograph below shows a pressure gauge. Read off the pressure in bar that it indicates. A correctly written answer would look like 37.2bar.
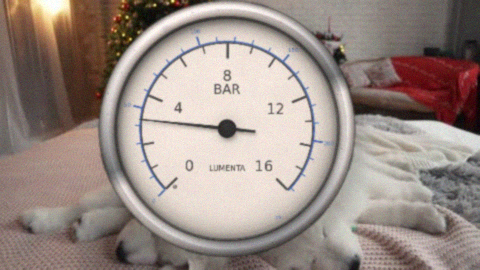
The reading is 3bar
